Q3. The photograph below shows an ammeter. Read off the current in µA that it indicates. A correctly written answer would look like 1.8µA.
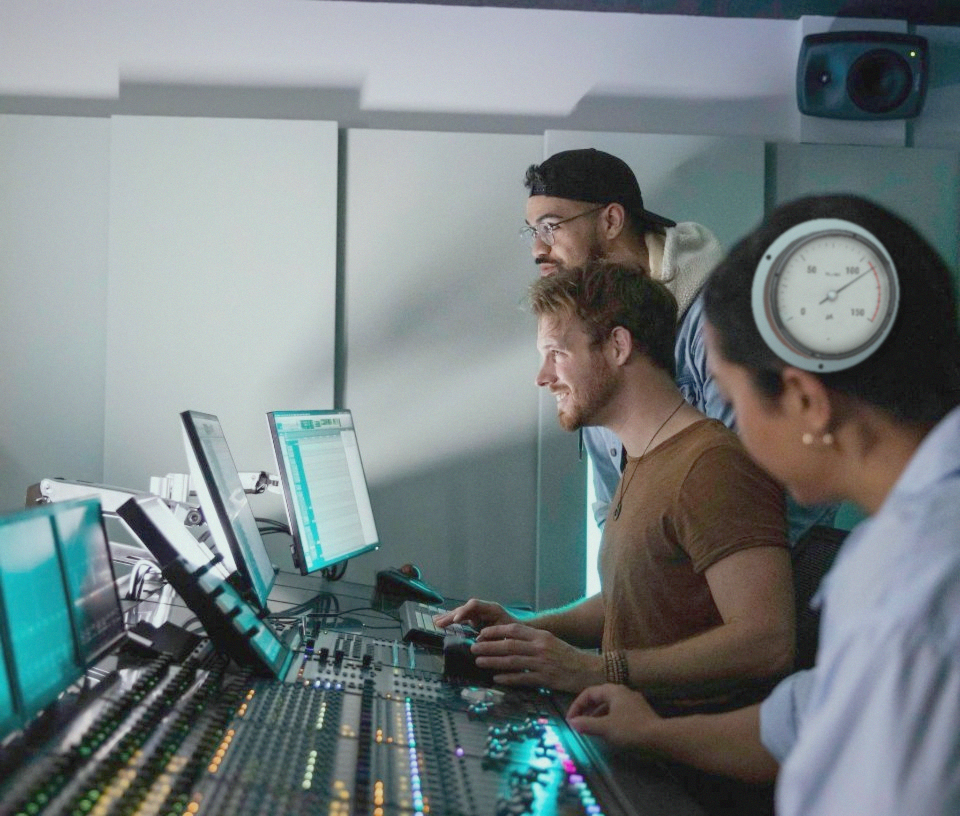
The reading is 110µA
